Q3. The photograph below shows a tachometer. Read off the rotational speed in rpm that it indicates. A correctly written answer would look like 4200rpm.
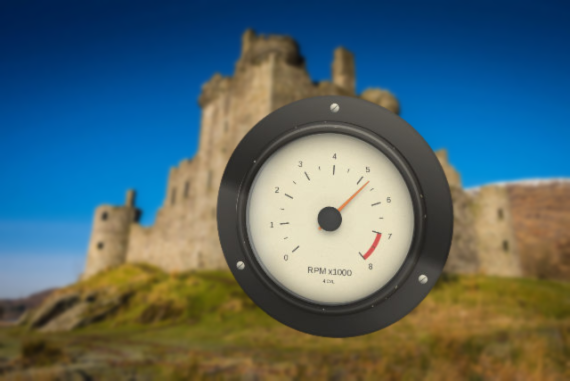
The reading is 5250rpm
